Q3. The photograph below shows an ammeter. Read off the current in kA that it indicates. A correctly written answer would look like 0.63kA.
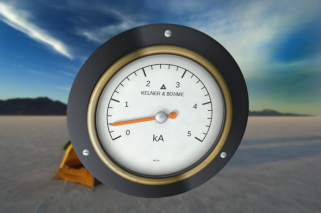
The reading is 0.4kA
